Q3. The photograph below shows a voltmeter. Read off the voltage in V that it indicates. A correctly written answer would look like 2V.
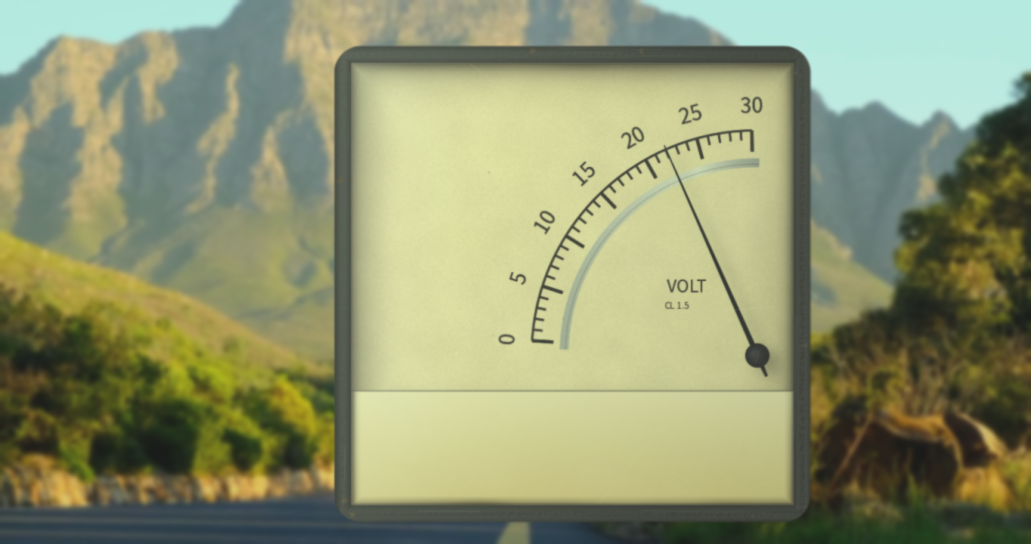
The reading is 22V
